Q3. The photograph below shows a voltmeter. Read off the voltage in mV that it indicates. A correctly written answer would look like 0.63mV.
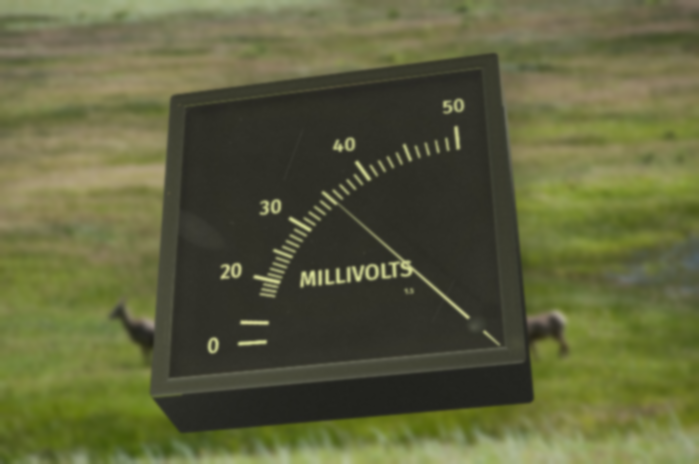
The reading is 35mV
